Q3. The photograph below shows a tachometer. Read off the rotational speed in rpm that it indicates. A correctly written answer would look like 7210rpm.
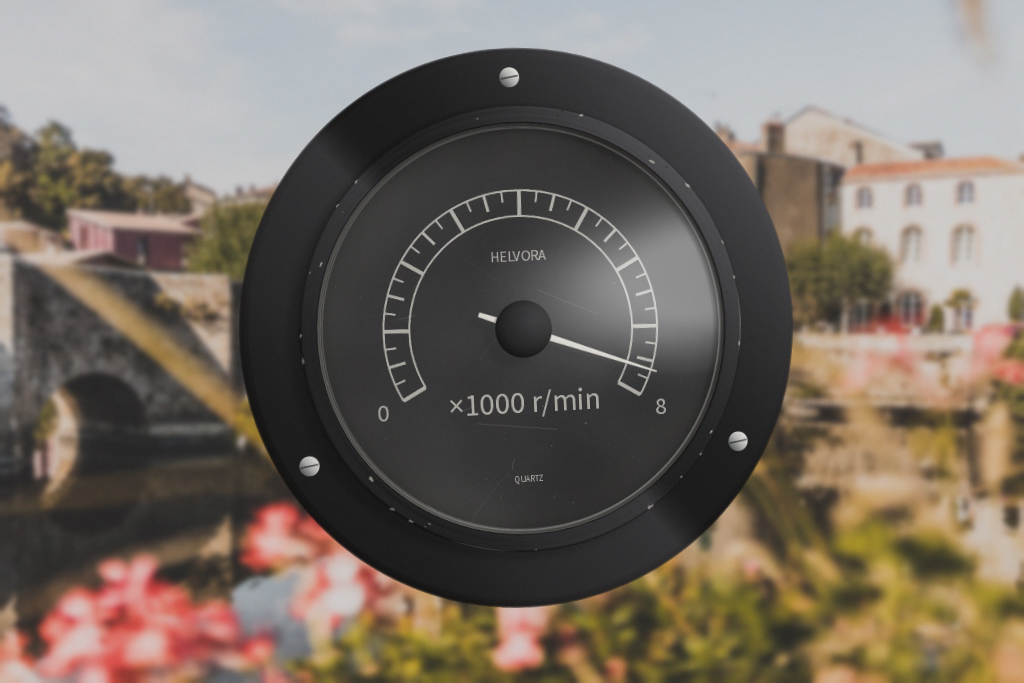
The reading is 7625rpm
